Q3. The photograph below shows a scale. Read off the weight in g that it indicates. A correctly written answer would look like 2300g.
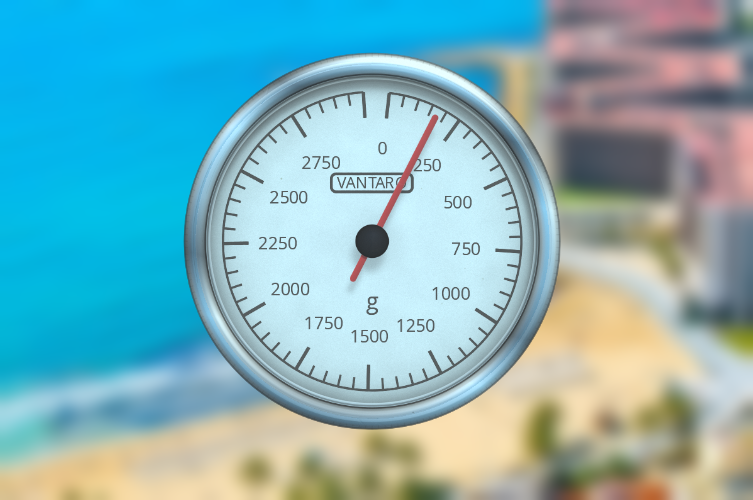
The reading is 175g
